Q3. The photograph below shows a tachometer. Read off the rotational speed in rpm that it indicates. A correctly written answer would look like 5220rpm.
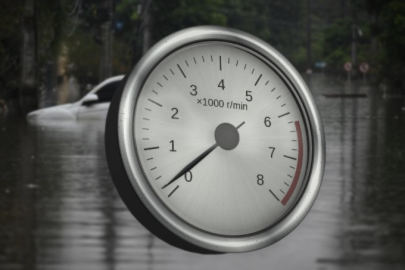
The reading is 200rpm
